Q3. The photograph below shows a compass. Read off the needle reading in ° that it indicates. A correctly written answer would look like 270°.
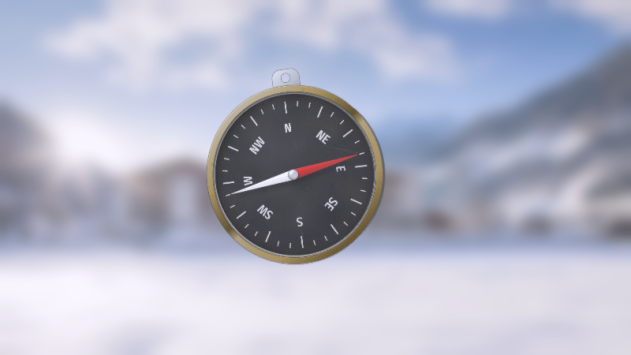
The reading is 80°
